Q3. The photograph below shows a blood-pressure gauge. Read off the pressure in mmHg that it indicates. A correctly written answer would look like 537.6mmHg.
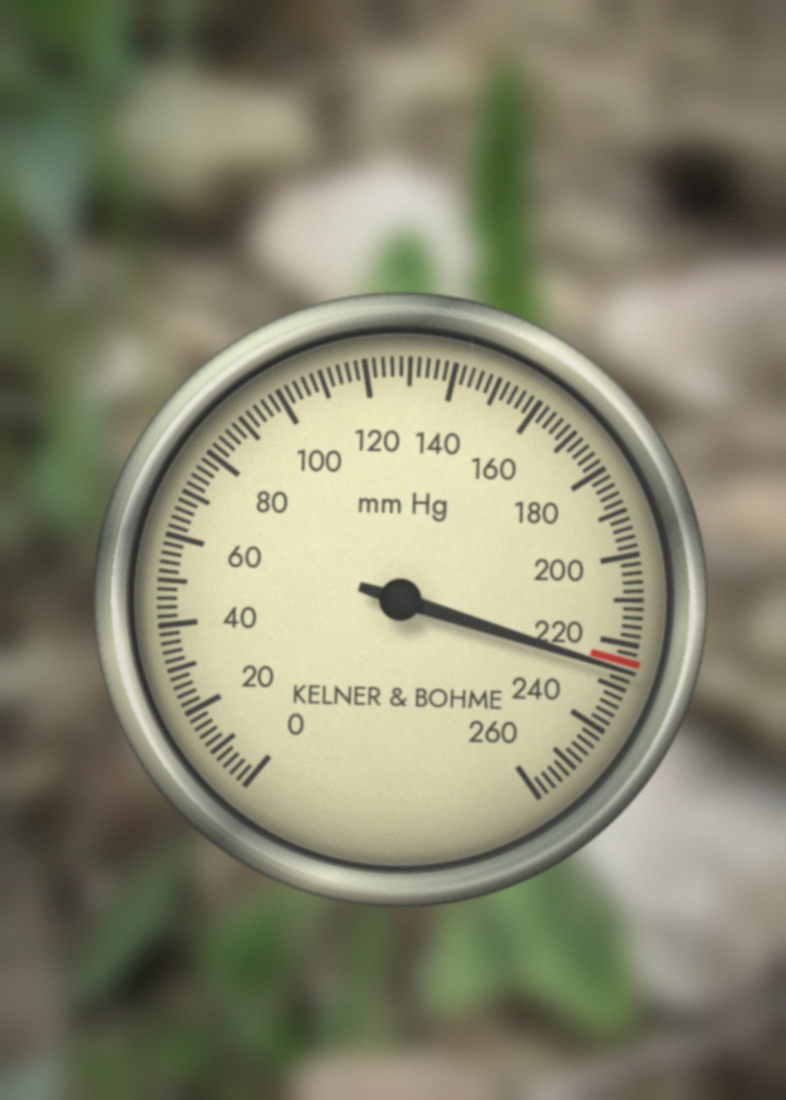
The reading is 226mmHg
